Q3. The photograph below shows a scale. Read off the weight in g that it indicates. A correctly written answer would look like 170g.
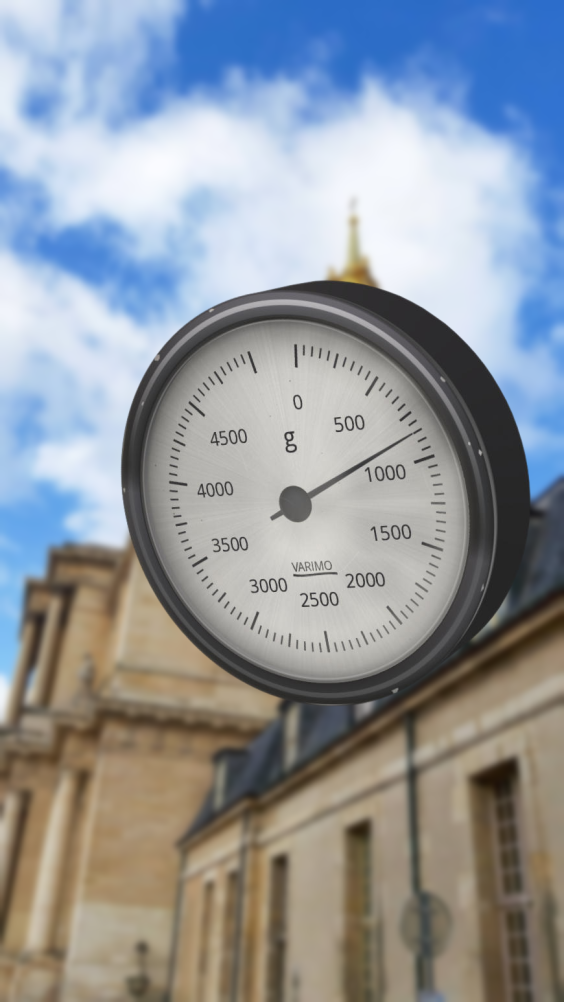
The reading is 850g
